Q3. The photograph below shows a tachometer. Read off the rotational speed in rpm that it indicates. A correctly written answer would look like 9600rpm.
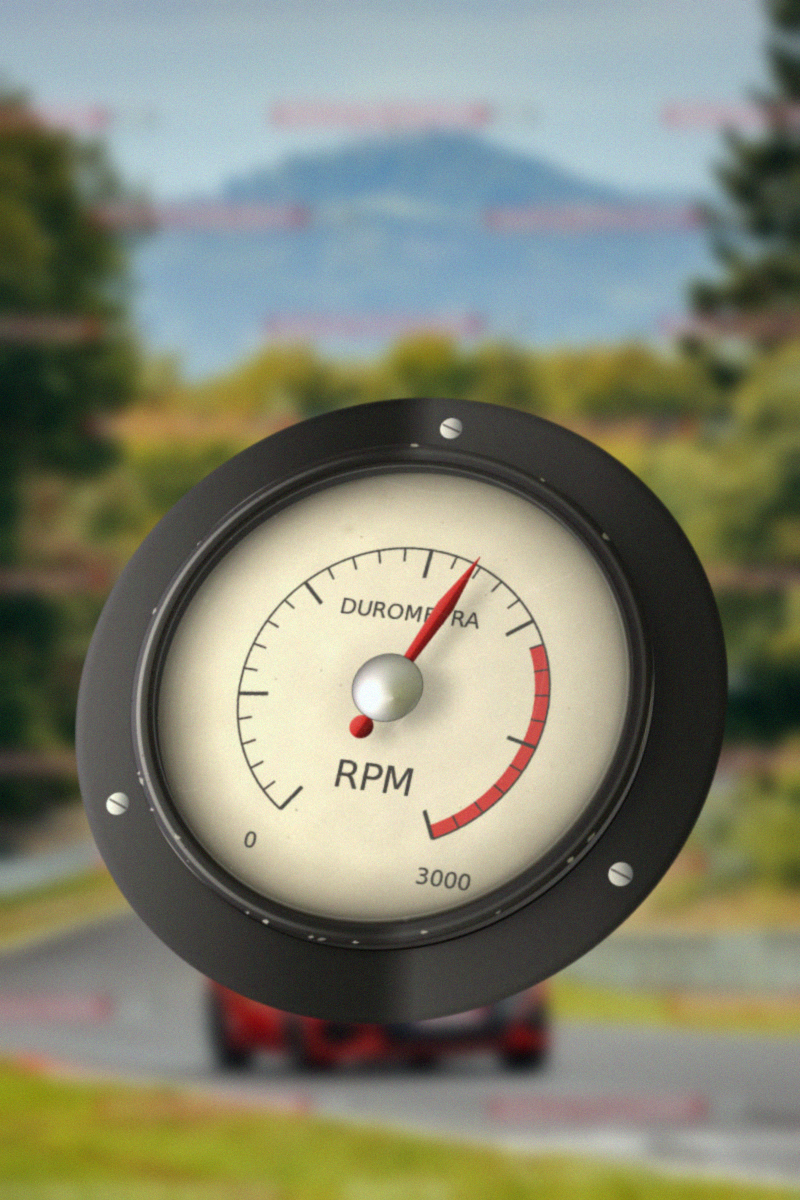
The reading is 1700rpm
